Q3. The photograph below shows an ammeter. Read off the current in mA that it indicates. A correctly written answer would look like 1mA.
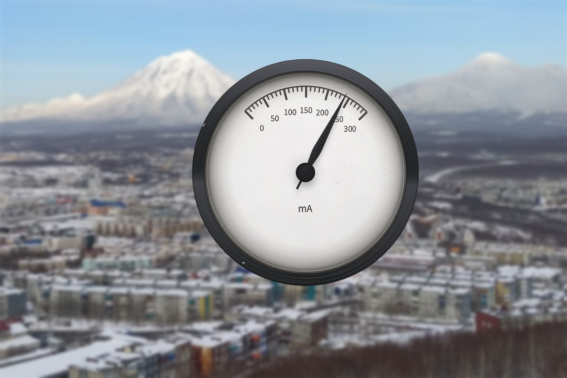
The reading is 240mA
